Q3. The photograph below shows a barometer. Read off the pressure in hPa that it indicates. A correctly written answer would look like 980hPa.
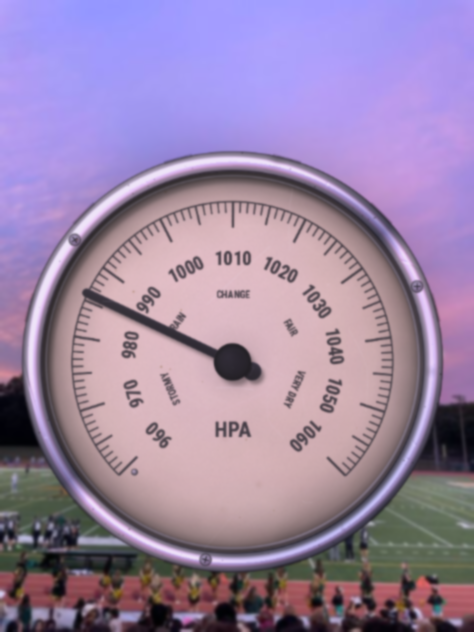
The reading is 986hPa
